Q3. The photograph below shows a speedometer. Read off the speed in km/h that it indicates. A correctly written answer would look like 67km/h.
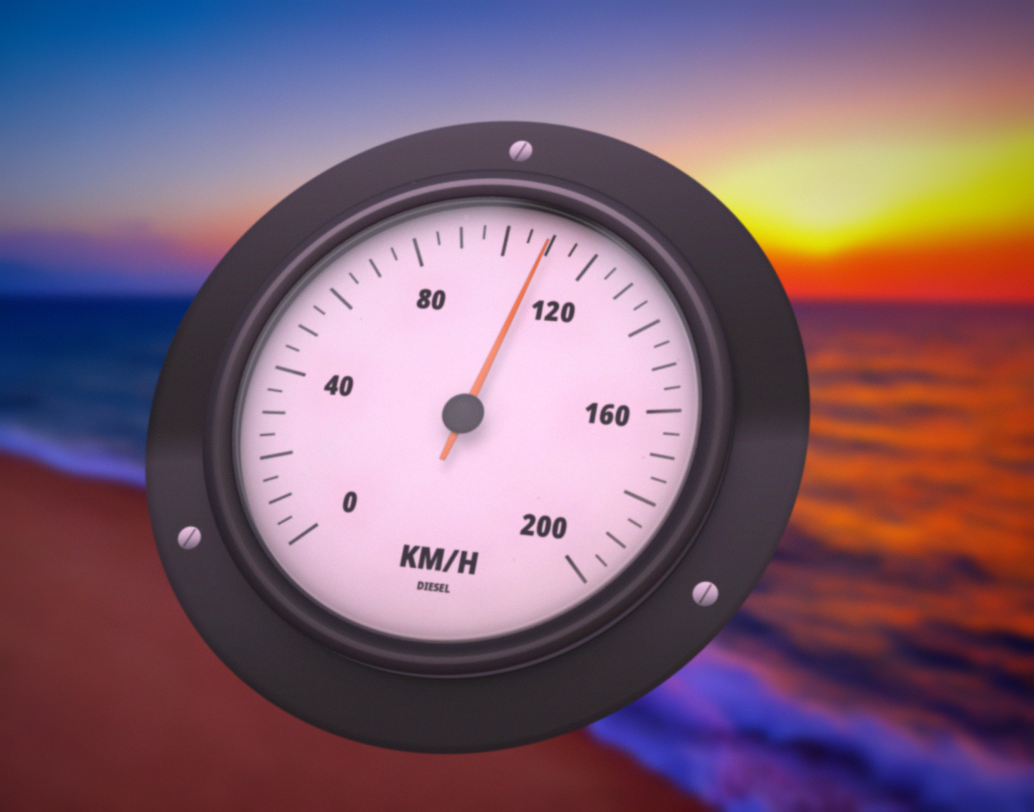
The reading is 110km/h
